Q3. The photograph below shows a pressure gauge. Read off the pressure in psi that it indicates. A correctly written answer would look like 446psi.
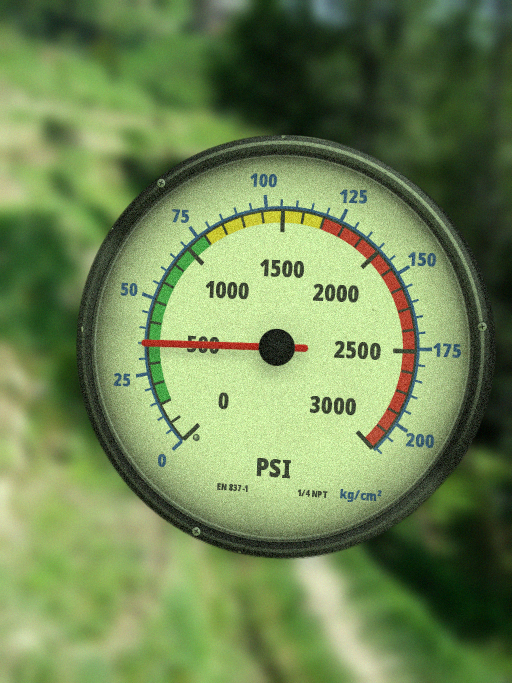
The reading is 500psi
